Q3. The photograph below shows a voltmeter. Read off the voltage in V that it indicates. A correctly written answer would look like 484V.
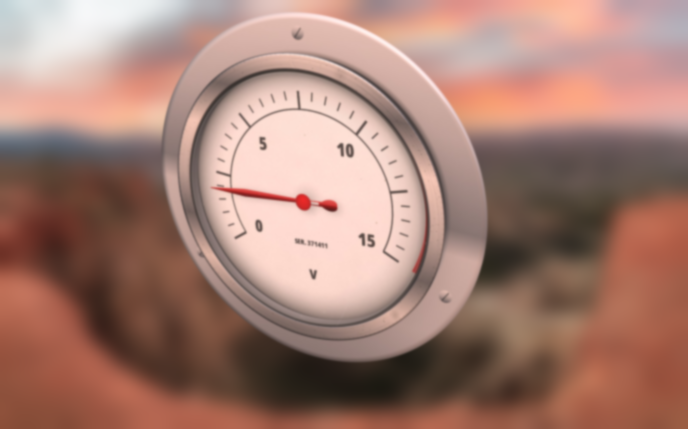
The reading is 2V
